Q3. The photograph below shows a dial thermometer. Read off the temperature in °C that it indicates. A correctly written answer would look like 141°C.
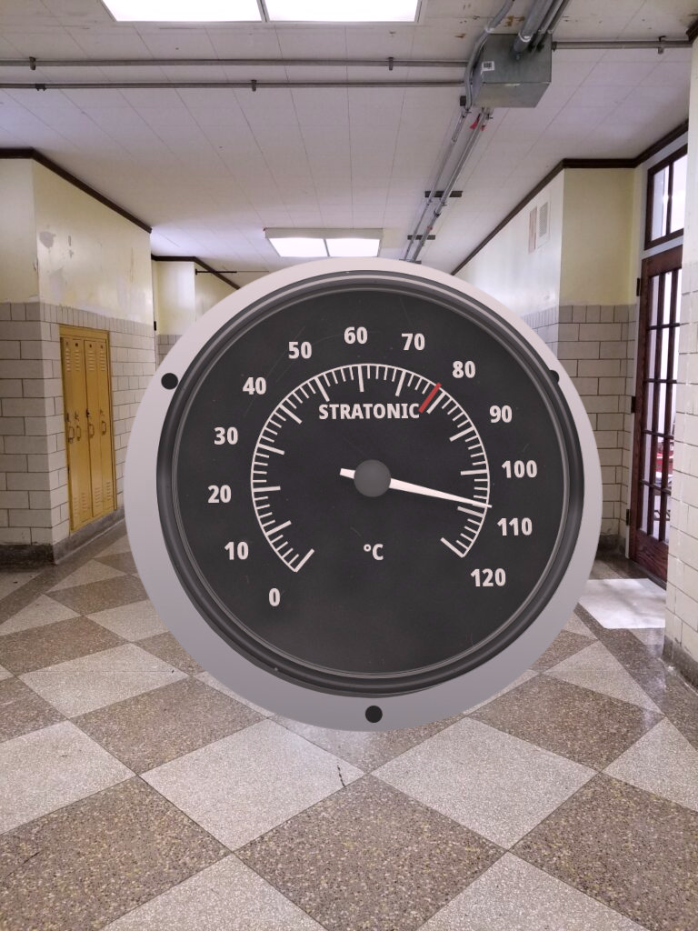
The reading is 108°C
